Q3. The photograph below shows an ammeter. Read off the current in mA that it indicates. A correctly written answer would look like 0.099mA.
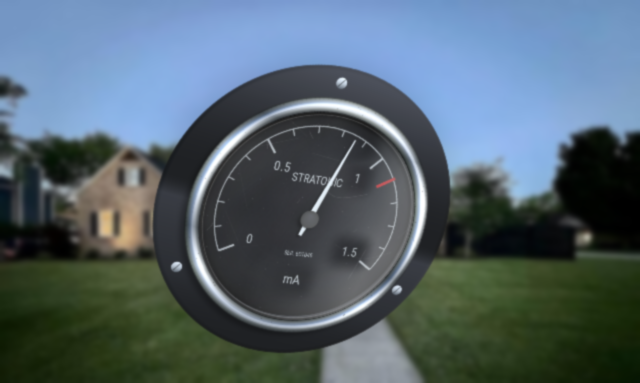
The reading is 0.85mA
